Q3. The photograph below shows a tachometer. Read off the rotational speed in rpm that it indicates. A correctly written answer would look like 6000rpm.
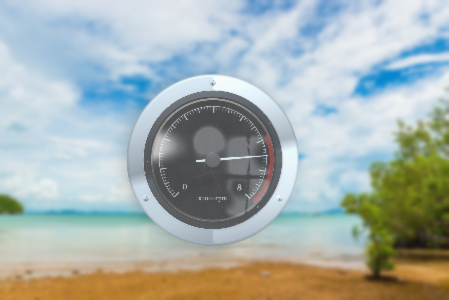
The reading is 6500rpm
